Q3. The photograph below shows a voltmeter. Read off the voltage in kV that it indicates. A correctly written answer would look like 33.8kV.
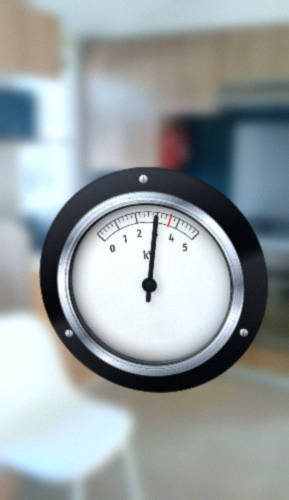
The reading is 3kV
